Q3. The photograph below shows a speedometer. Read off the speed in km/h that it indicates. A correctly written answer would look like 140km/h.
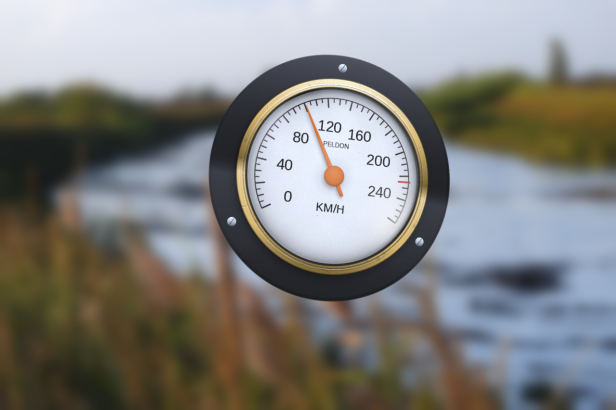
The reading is 100km/h
